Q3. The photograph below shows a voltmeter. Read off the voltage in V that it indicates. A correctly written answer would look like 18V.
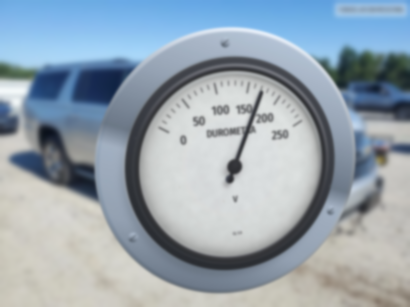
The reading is 170V
